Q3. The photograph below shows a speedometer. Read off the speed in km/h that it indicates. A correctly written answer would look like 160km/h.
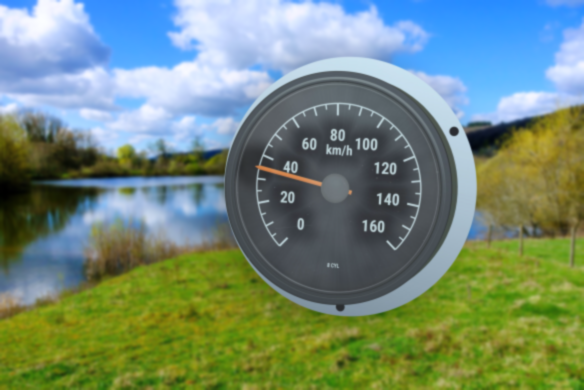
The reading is 35km/h
